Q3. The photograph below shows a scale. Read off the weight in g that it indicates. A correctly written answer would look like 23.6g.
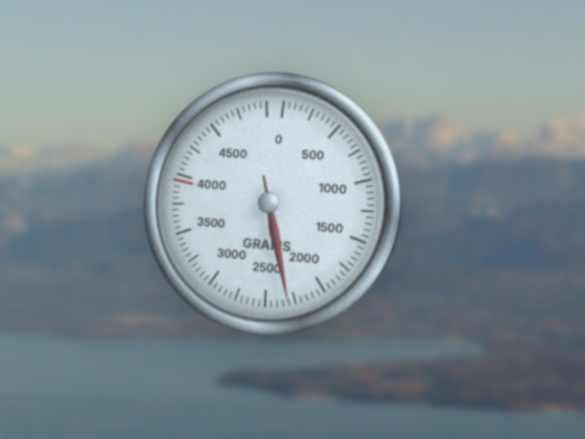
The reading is 2300g
